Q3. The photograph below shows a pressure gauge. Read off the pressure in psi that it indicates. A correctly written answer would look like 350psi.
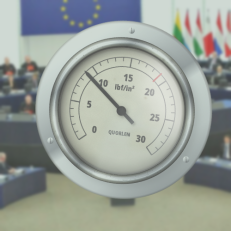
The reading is 9psi
